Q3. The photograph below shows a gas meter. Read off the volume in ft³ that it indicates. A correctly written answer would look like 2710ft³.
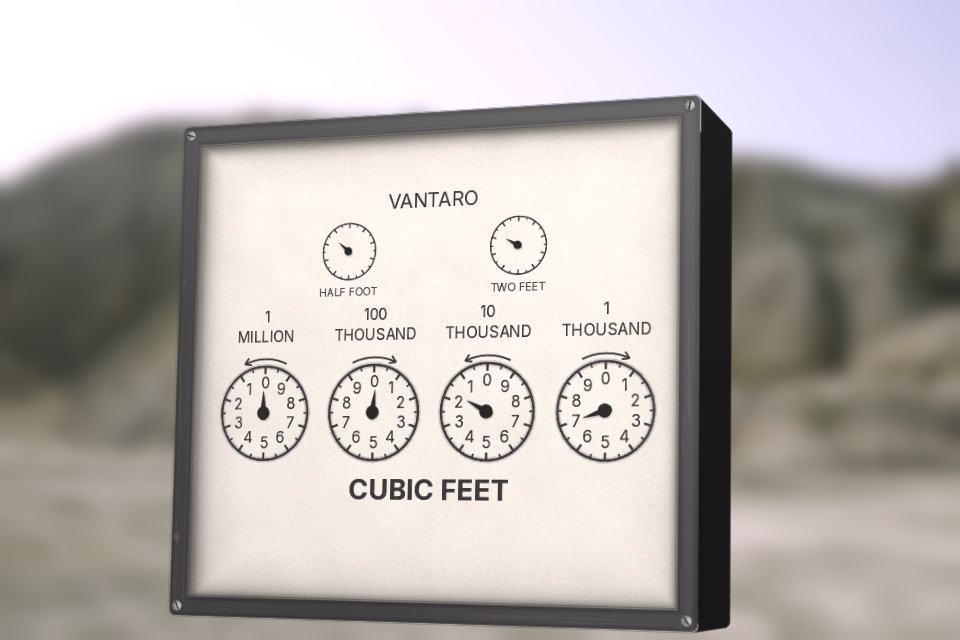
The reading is 1700ft³
